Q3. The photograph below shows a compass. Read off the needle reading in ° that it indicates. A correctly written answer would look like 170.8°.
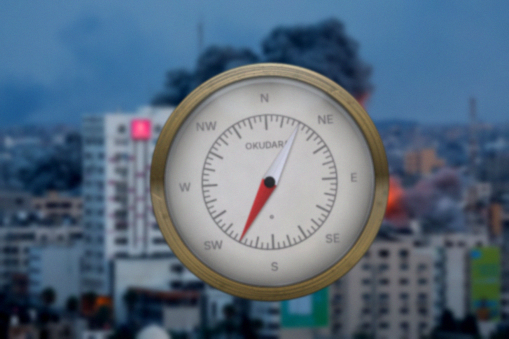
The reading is 210°
